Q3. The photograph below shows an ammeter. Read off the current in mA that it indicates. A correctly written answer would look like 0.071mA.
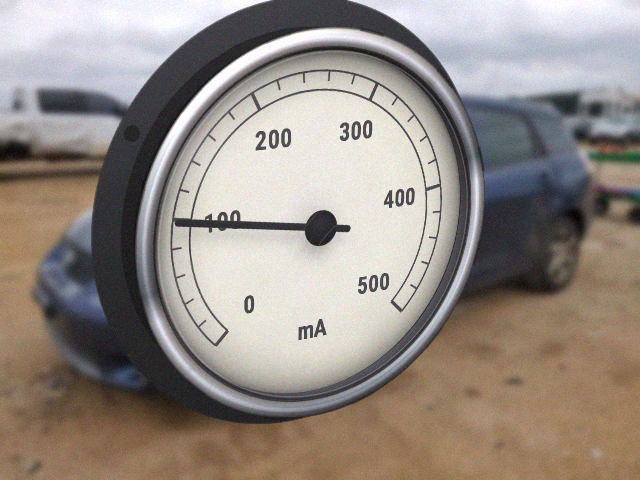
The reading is 100mA
